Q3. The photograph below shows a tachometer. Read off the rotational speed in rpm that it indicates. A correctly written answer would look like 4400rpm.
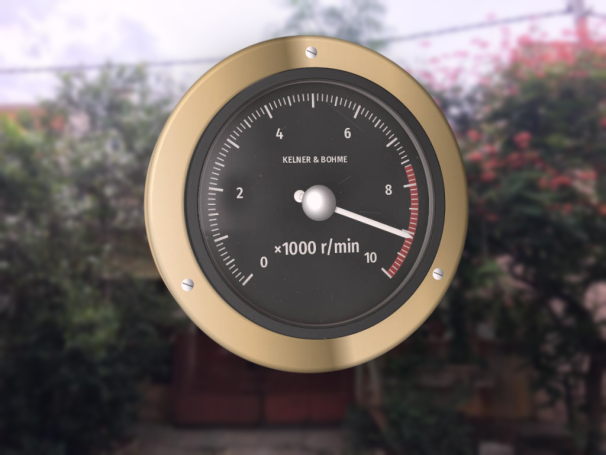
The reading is 9100rpm
